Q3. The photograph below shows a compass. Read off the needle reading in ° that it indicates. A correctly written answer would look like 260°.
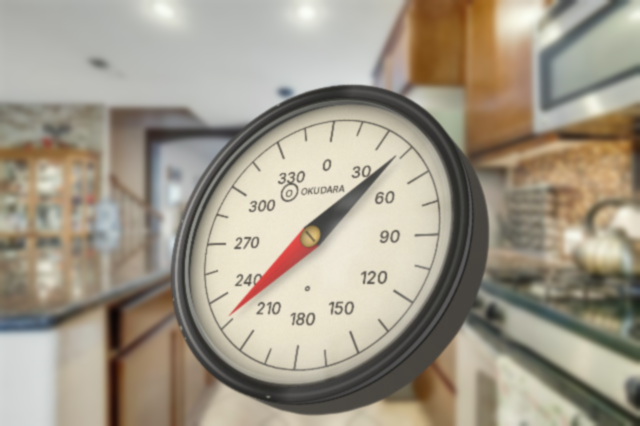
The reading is 225°
